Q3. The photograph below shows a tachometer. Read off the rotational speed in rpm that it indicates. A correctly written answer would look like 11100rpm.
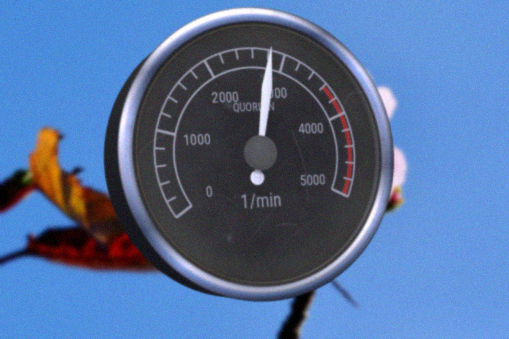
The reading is 2800rpm
